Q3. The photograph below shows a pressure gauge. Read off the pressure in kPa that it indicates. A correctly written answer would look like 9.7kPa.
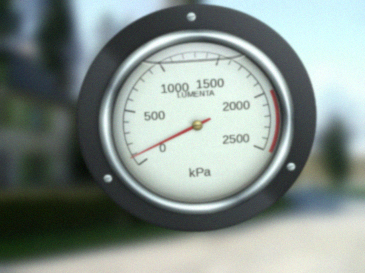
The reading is 100kPa
